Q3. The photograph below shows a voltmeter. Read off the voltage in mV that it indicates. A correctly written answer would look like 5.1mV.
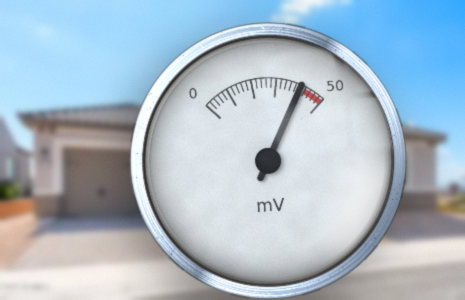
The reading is 40mV
